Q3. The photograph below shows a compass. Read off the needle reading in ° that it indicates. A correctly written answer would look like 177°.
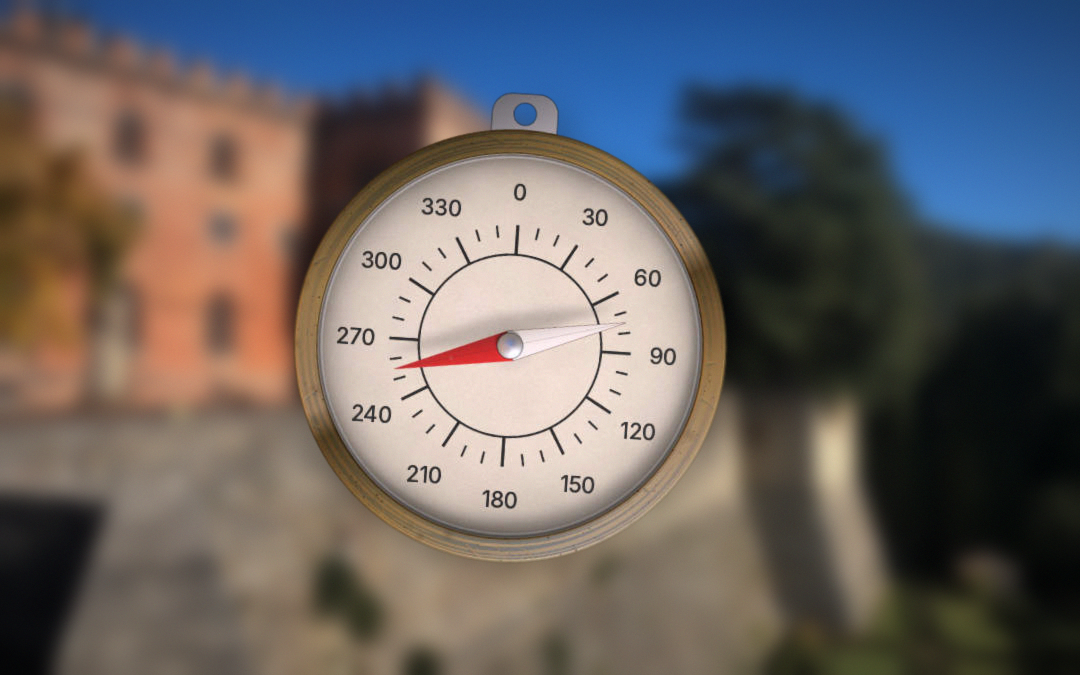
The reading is 255°
